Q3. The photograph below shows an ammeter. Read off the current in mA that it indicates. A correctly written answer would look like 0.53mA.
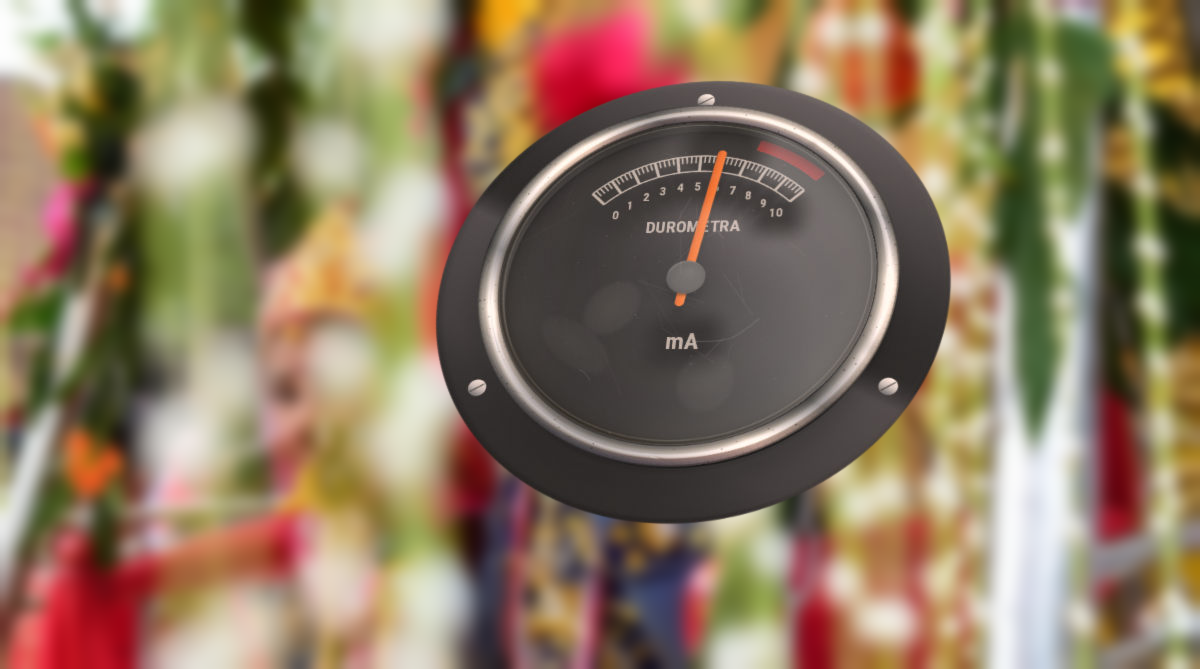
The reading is 6mA
